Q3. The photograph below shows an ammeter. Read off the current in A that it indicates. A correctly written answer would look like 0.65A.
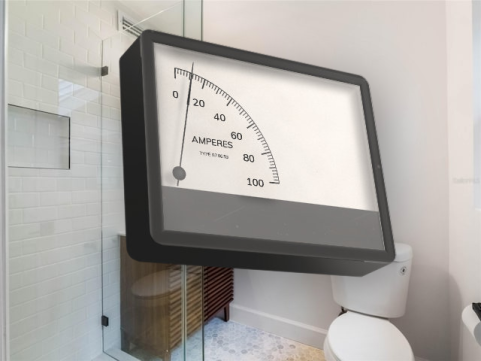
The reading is 10A
